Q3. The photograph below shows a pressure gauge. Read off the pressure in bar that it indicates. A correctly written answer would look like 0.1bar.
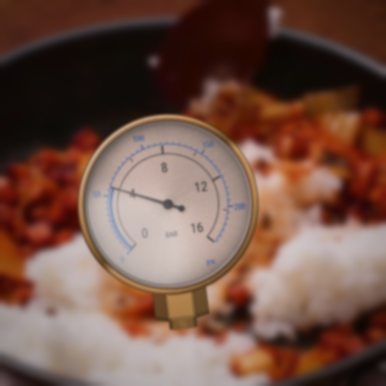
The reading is 4bar
